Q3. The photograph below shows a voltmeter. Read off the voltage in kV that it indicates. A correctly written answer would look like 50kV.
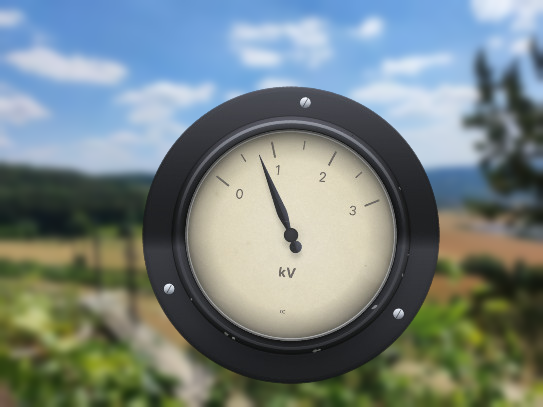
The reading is 0.75kV
